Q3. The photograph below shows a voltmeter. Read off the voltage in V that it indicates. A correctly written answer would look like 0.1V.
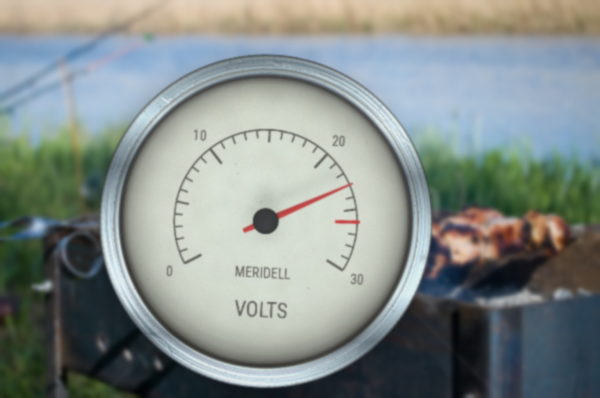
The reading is 23V
